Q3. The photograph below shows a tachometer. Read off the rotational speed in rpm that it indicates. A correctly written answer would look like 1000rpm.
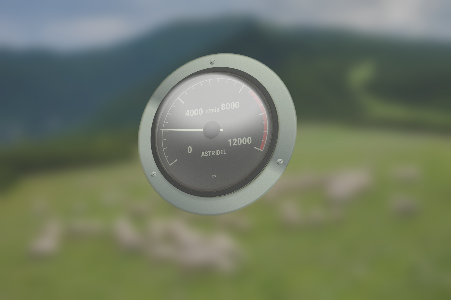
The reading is 2000rpm
